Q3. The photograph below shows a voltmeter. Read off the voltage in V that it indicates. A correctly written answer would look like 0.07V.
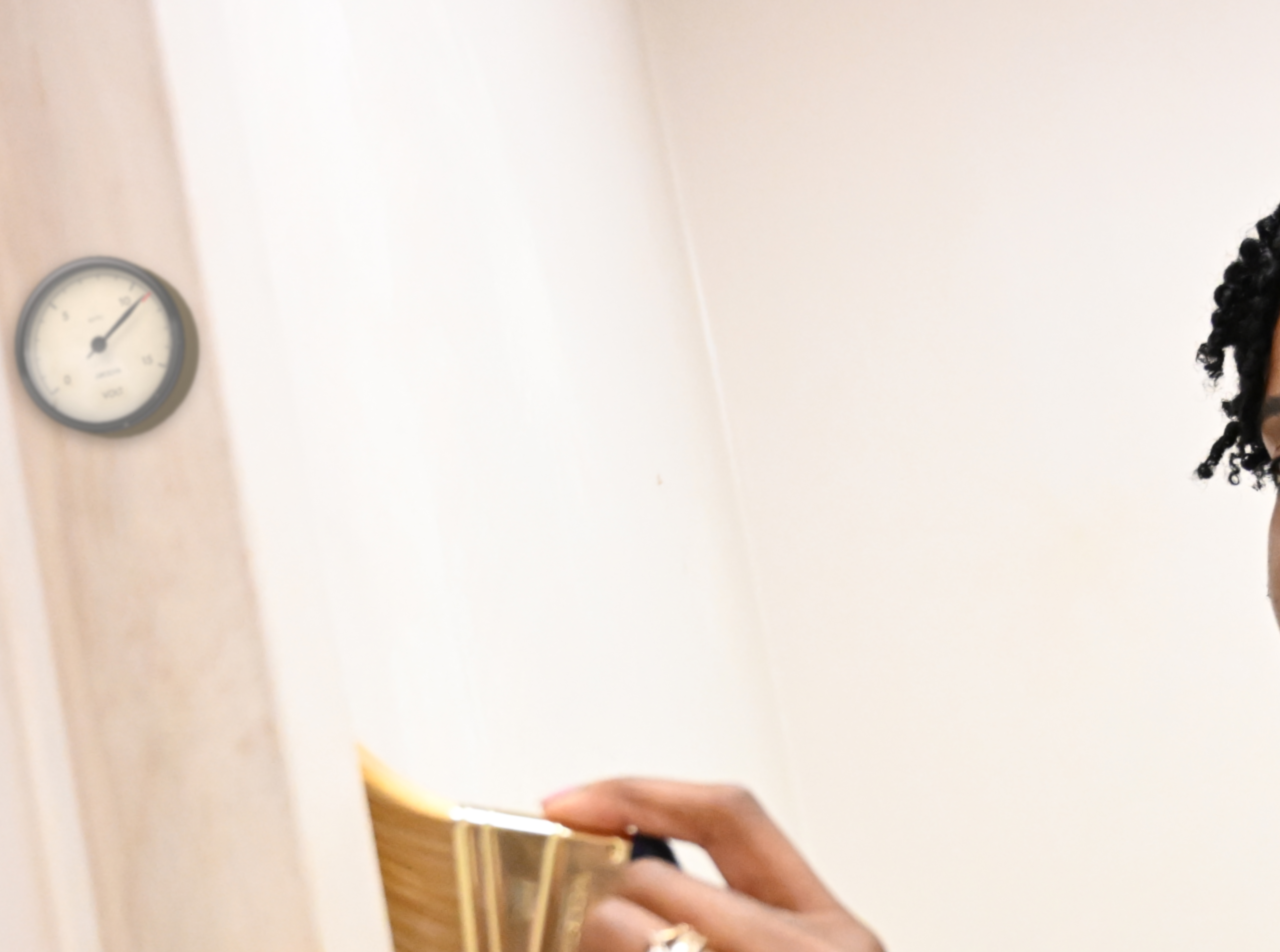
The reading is 11V
